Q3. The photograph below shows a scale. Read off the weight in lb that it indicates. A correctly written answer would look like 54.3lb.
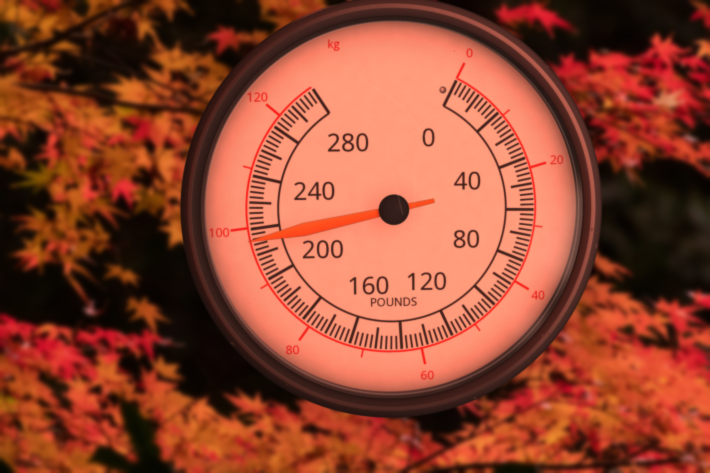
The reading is 216lb
